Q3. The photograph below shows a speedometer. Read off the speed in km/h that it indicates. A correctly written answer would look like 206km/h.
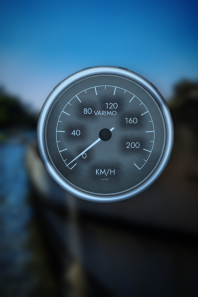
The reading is 5km/h
